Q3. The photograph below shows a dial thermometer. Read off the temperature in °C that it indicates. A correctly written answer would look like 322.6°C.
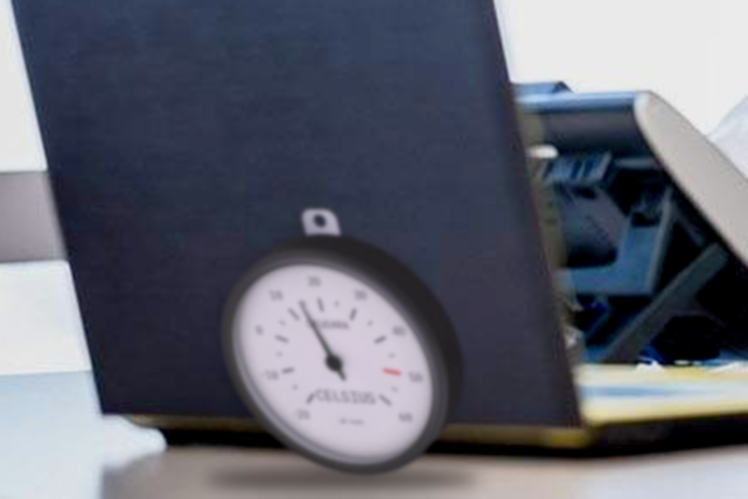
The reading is 15°C
